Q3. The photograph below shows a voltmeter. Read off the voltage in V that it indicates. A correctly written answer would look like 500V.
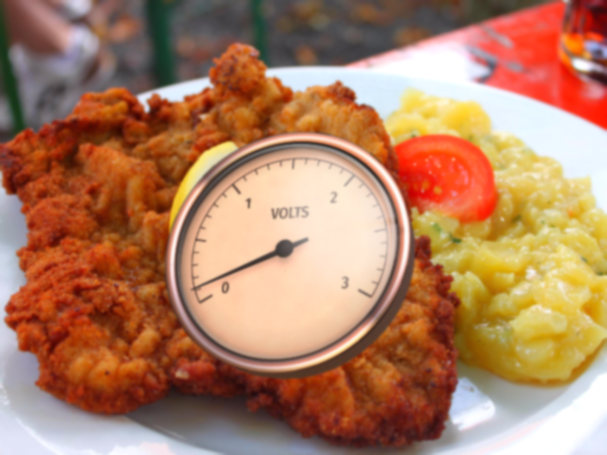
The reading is 0.1V
